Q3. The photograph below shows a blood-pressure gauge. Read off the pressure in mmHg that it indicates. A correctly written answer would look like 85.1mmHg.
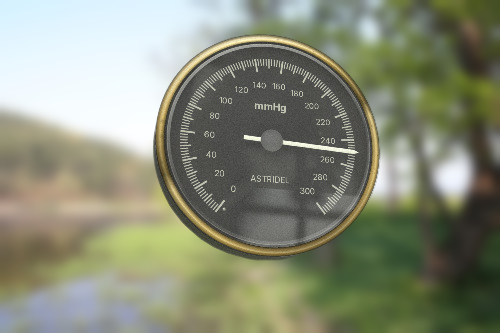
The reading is 250mmHg
